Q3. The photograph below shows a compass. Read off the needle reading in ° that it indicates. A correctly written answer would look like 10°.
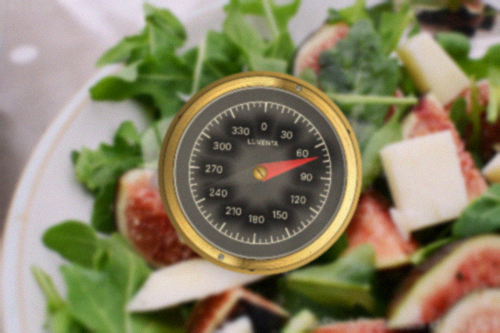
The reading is 70°
